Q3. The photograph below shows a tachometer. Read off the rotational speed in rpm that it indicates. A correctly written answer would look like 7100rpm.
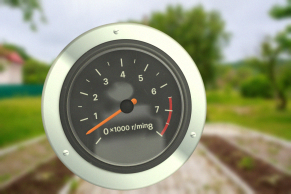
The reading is 500rpm
